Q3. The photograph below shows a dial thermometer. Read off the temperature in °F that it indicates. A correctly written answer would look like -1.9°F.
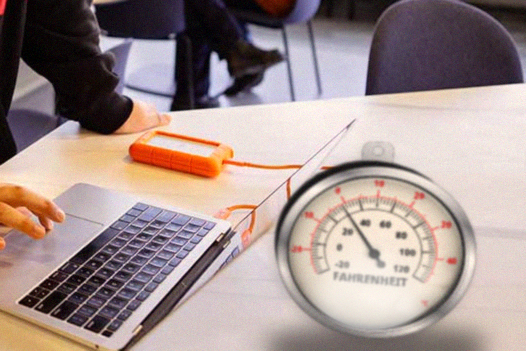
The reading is 30°F
